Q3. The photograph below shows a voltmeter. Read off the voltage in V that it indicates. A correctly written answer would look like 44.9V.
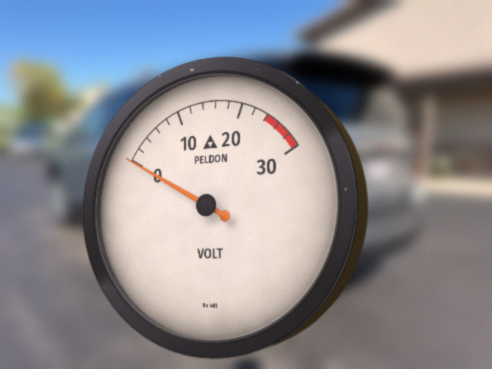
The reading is 0V
